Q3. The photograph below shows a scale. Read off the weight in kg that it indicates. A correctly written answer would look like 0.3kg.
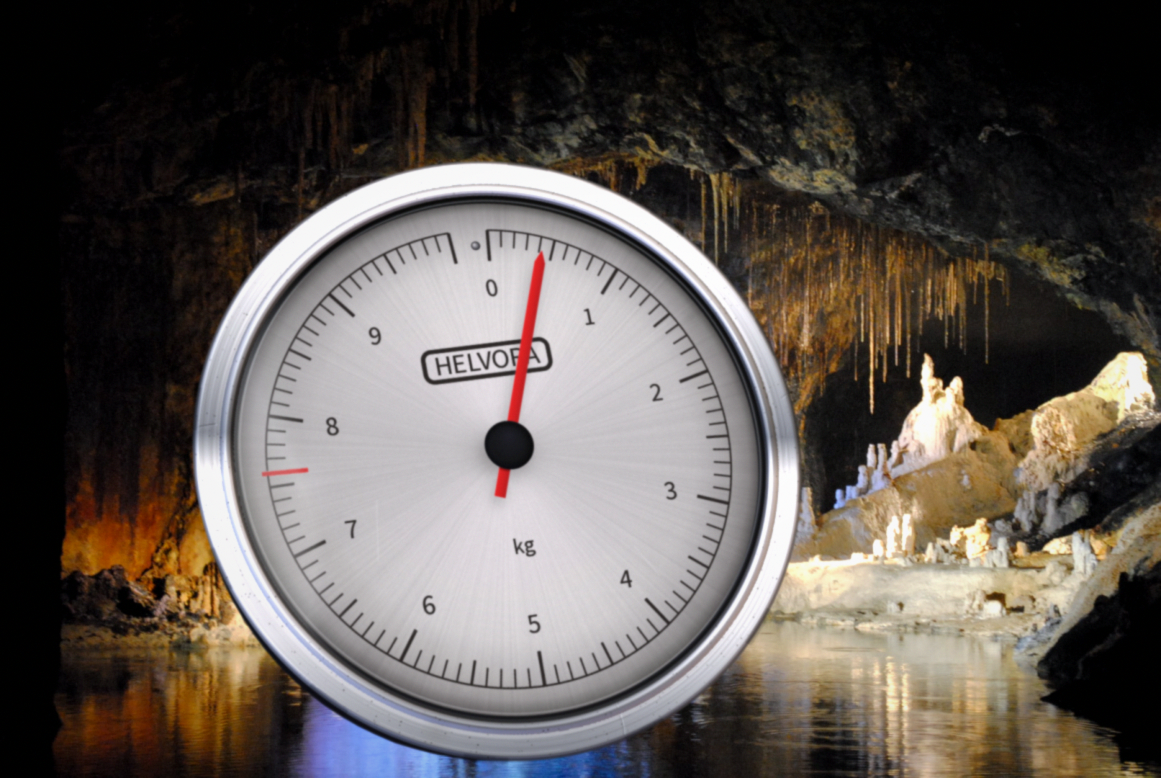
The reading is 0.4kg
